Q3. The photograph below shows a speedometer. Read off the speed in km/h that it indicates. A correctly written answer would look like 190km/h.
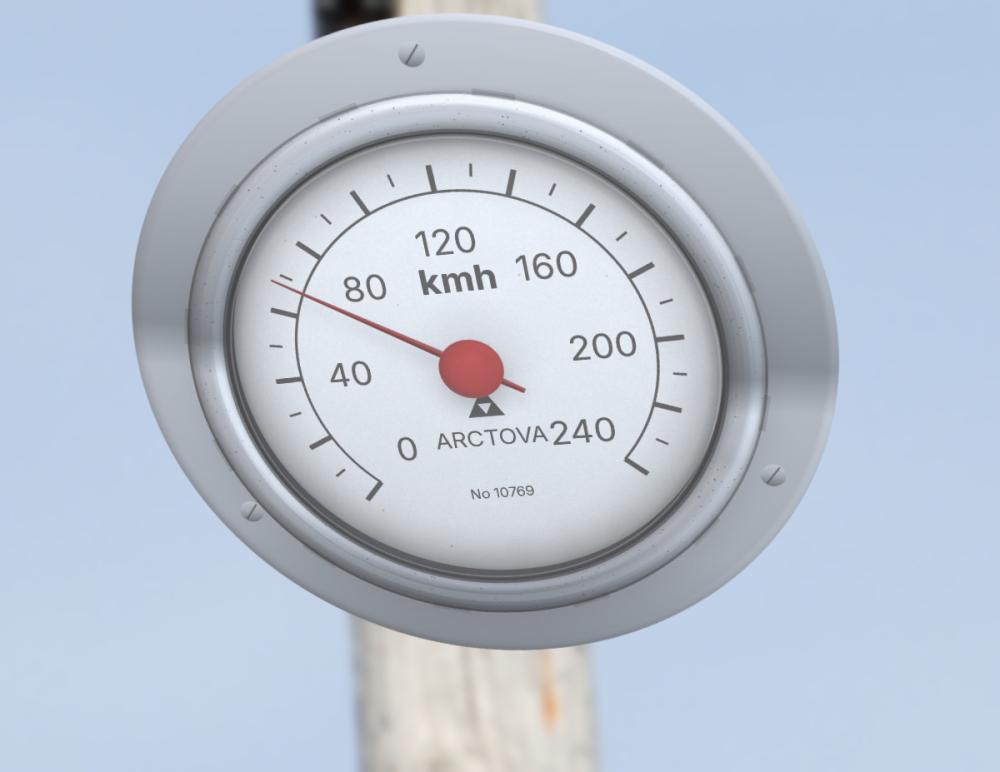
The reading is 70km/h
